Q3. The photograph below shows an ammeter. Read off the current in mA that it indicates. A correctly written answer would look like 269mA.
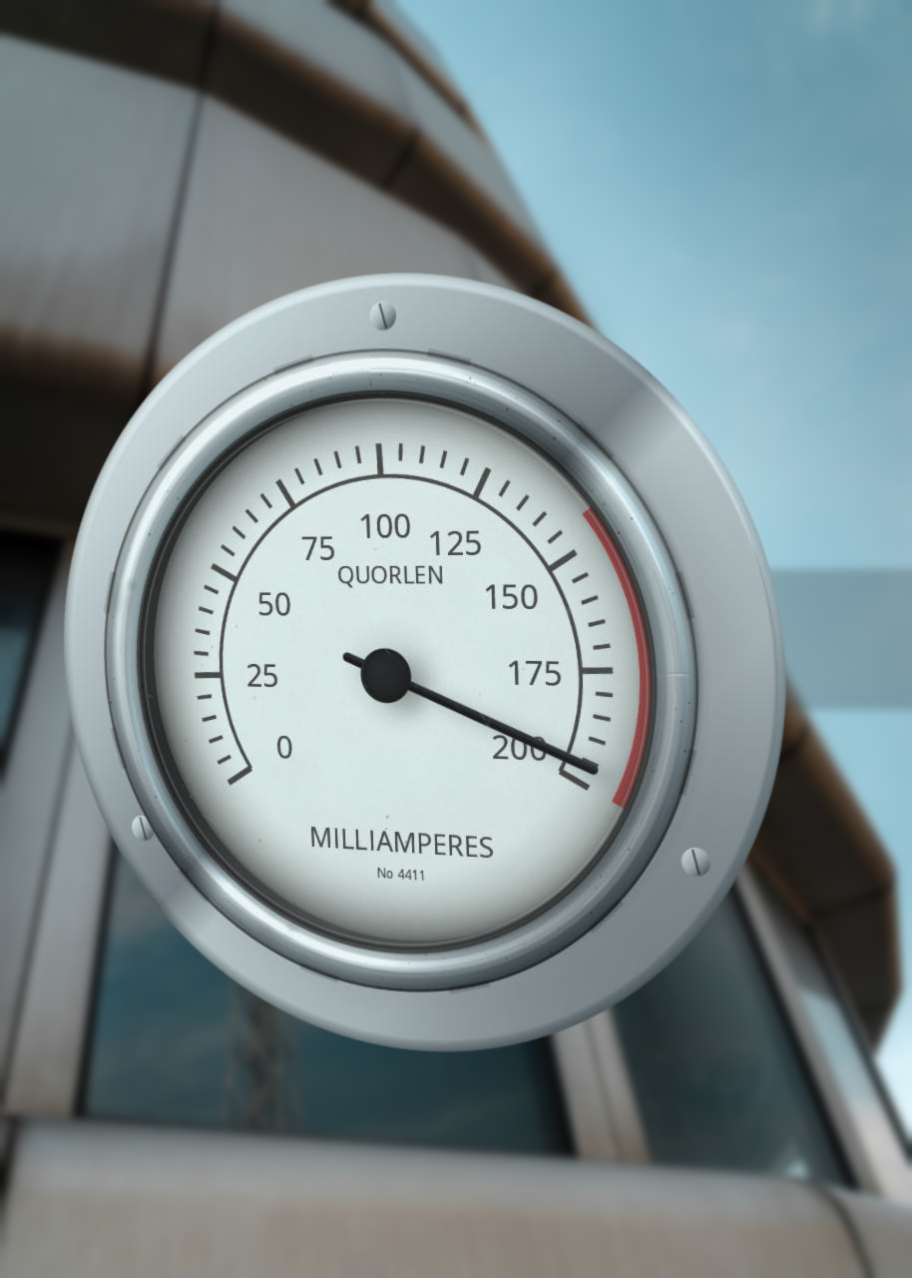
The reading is 195mA
